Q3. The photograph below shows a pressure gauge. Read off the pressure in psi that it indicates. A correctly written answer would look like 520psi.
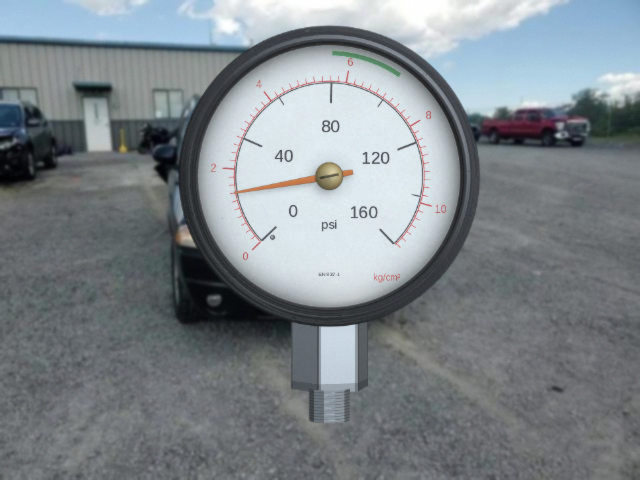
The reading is 20psi
